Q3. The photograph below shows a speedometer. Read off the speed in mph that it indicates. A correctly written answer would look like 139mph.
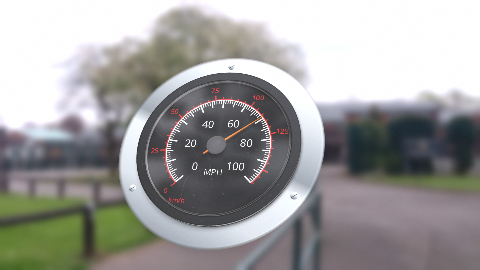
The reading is 70mph
